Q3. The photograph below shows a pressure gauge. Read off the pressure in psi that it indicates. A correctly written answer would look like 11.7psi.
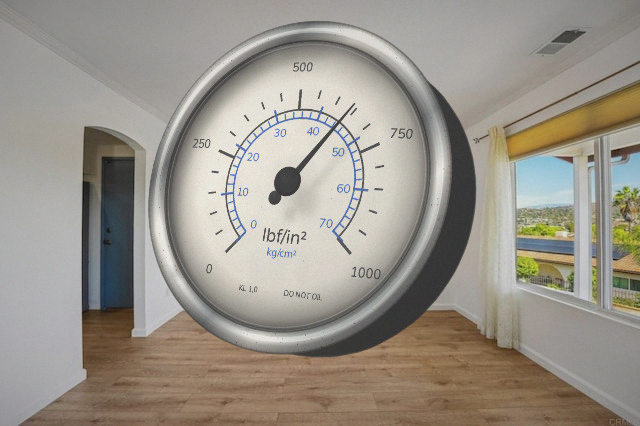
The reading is 650psi
